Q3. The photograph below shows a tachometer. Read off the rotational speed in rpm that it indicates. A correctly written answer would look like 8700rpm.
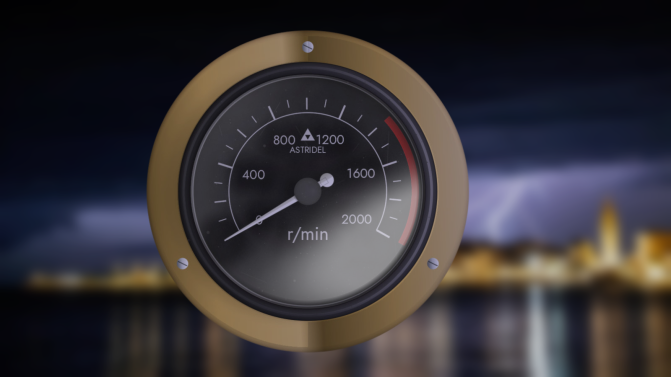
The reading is 0rpm
